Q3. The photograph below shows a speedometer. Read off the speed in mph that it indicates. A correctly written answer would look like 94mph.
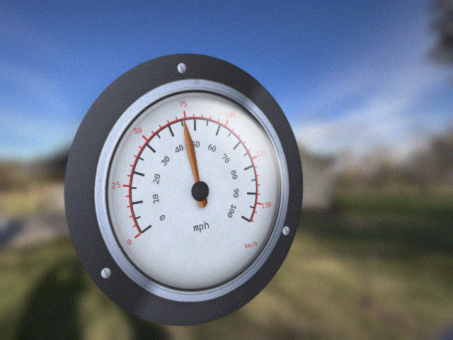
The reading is 45mph
